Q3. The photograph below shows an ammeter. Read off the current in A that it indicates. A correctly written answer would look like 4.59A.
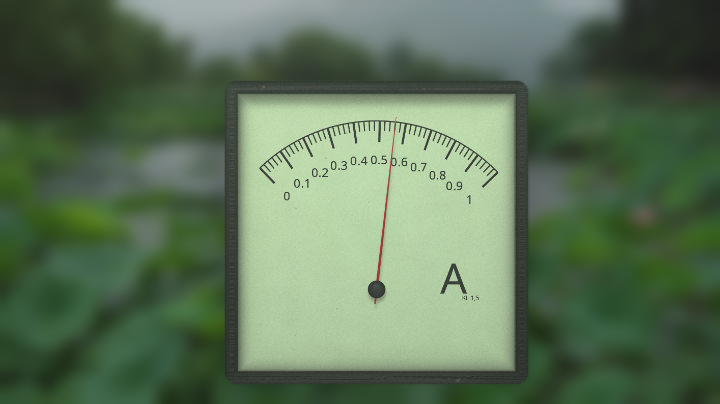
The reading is 0.56A
